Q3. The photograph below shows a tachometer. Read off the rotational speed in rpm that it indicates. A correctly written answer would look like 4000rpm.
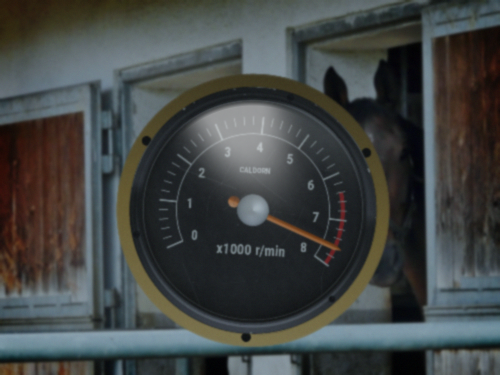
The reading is 7600rpm
